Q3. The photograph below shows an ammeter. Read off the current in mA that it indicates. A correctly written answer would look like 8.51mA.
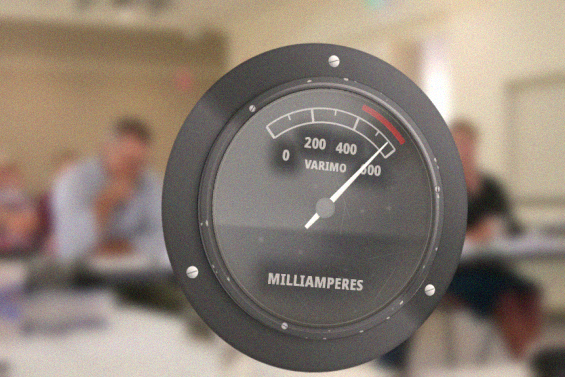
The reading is 550mA
